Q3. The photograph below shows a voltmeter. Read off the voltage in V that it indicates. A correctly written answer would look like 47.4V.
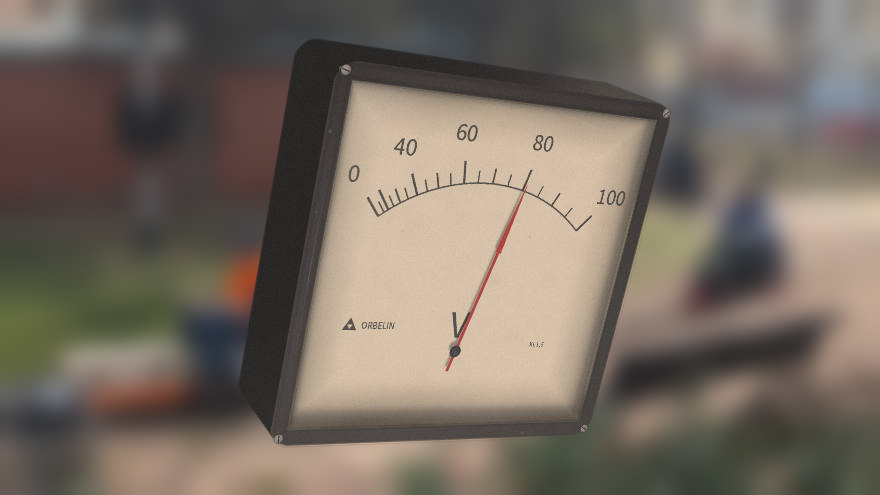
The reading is 80V
